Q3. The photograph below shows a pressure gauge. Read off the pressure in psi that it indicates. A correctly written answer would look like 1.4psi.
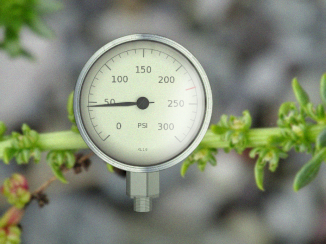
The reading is 45psi
